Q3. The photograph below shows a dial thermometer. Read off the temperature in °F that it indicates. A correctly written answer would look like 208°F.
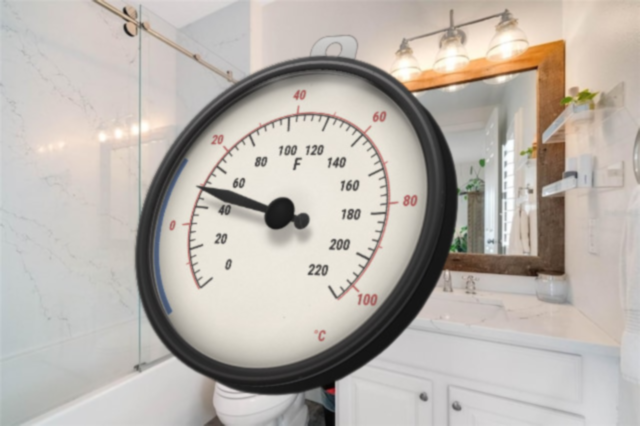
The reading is 48°F
